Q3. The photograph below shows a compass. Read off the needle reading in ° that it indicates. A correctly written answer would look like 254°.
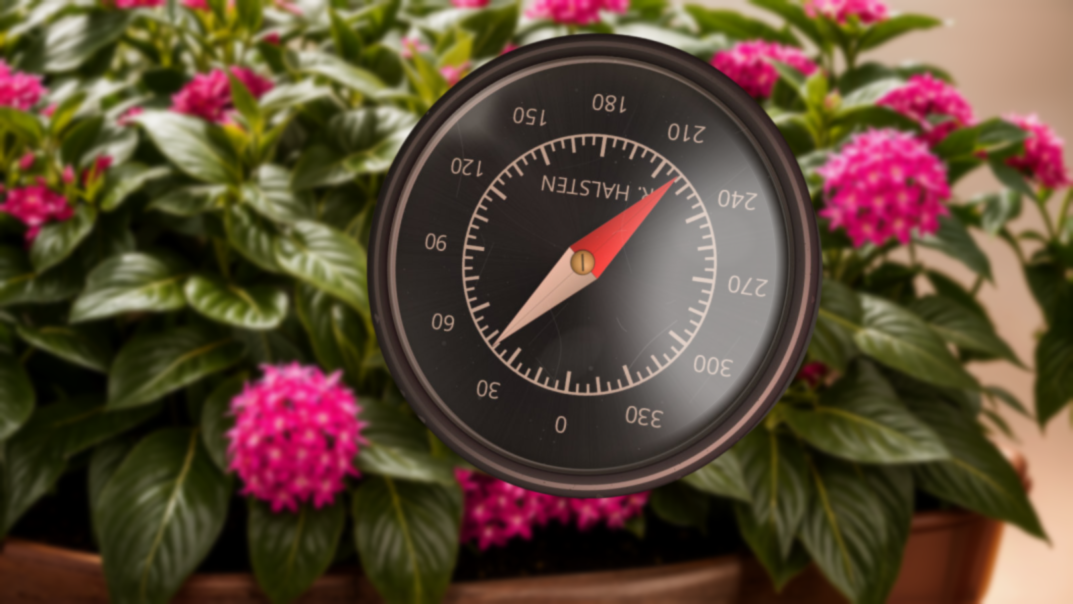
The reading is 220°
